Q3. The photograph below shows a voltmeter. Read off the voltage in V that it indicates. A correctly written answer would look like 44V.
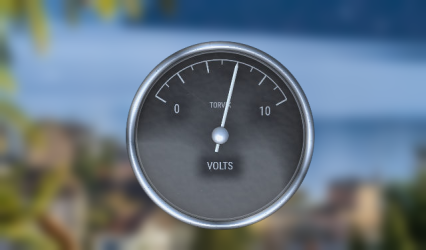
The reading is 6V
